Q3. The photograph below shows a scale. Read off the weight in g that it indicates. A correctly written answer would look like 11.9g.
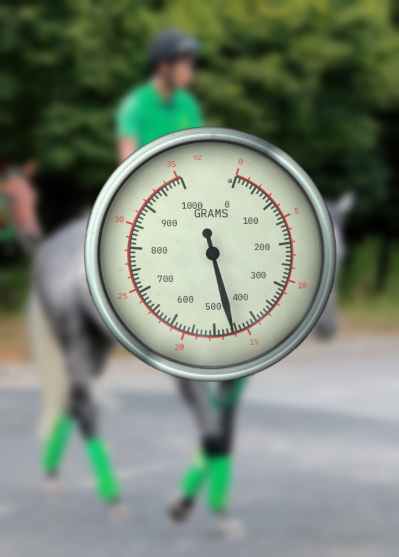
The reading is 460g
